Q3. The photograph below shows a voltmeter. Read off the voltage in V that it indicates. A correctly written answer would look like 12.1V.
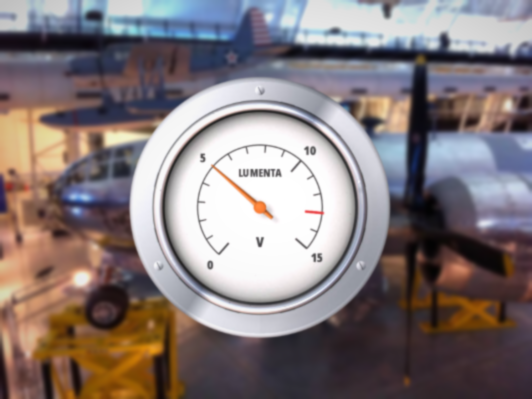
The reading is 5V
